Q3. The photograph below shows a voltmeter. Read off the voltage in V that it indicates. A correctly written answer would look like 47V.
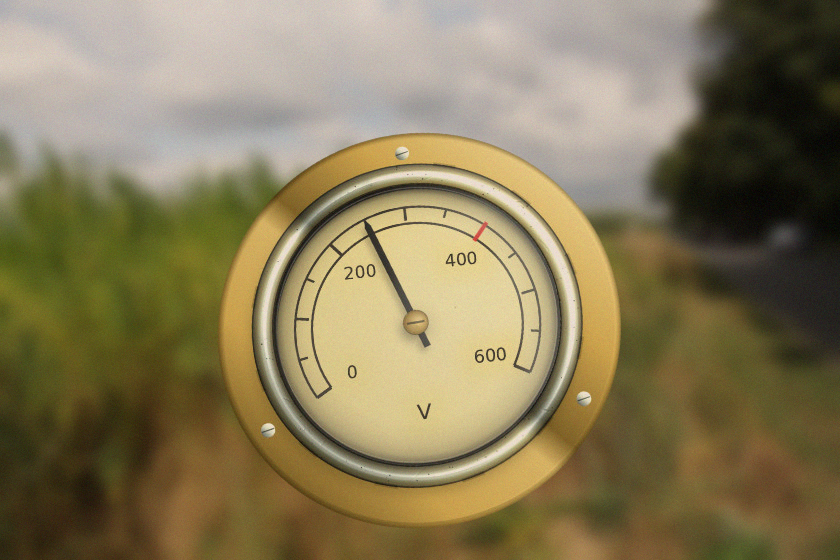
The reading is 250V
